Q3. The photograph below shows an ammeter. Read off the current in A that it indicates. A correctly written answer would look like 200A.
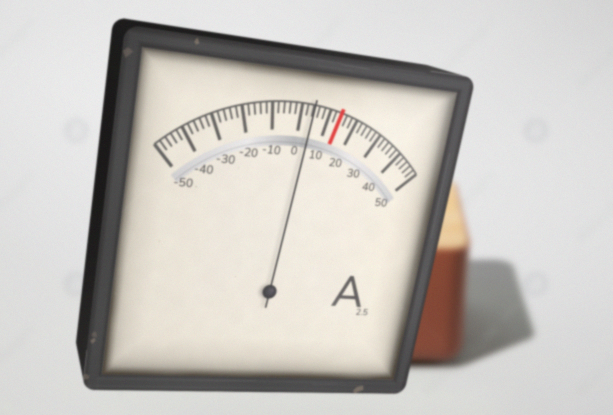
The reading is 4A
